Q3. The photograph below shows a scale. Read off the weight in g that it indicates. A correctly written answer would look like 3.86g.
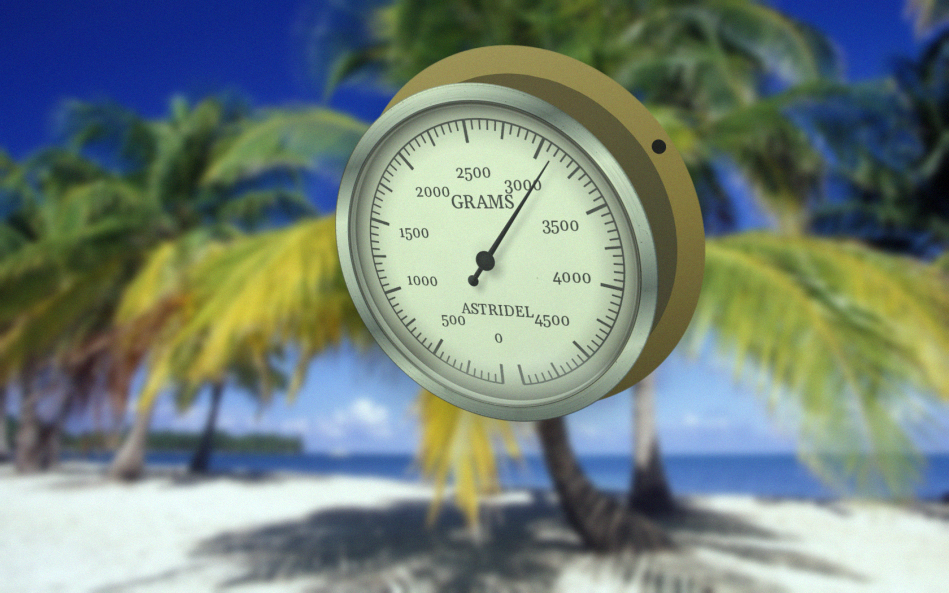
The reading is 3100g
